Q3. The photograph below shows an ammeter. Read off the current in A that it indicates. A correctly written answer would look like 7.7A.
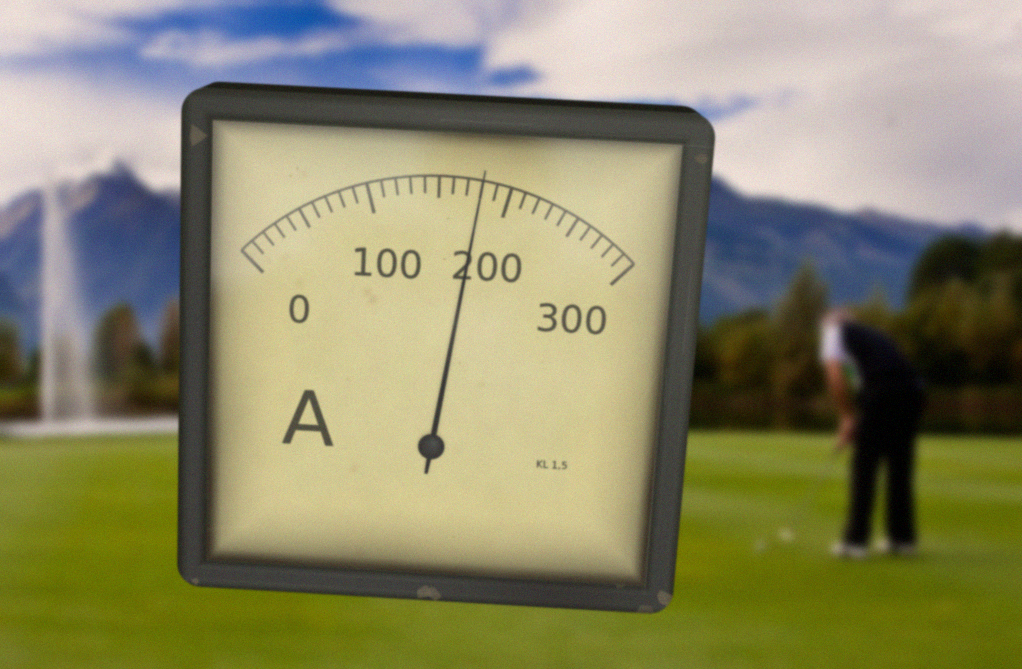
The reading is 180A
